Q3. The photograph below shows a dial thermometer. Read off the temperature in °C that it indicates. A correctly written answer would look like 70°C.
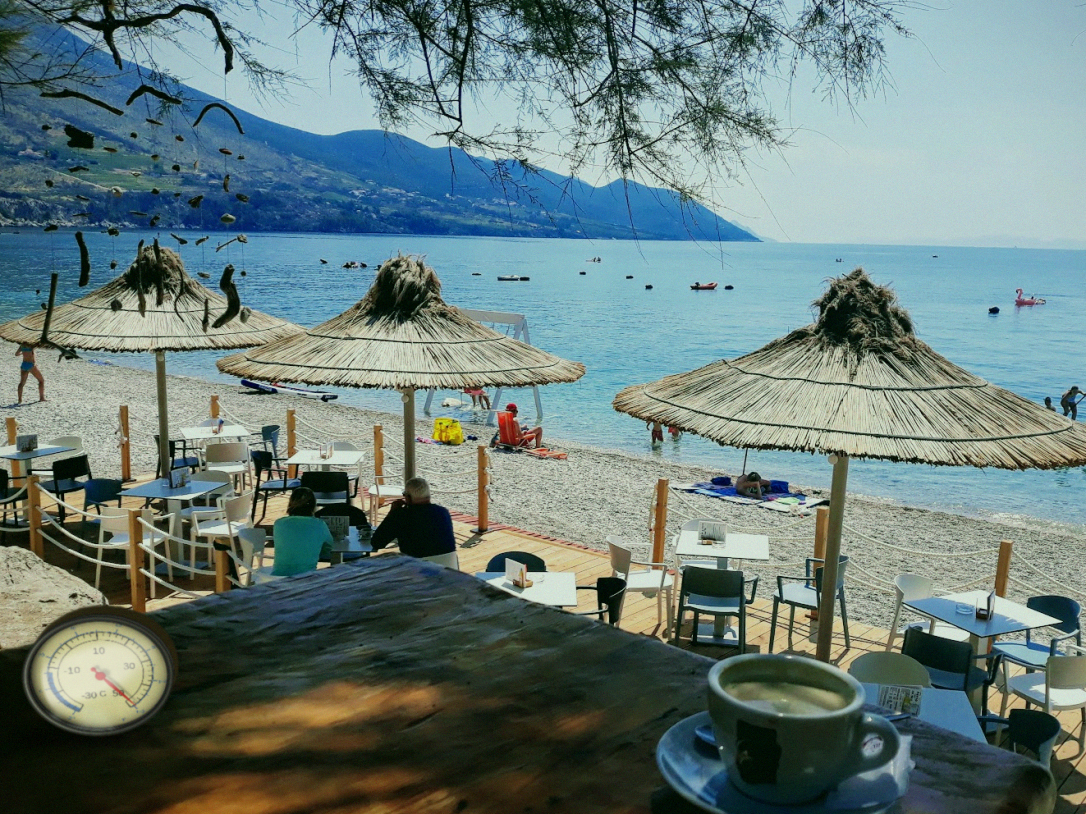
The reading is 48°C
